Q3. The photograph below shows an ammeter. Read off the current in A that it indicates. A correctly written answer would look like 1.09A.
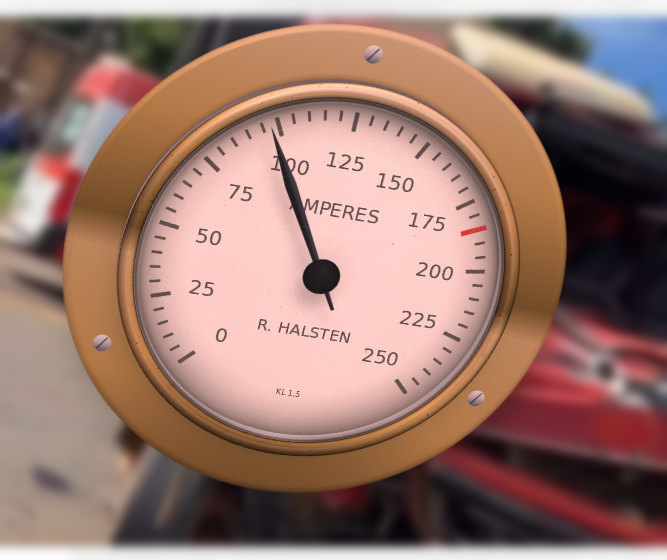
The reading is 97.5A
